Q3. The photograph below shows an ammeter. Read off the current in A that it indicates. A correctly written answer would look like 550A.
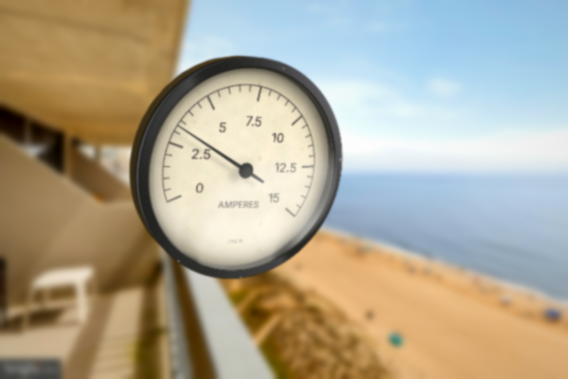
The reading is 3.25A
